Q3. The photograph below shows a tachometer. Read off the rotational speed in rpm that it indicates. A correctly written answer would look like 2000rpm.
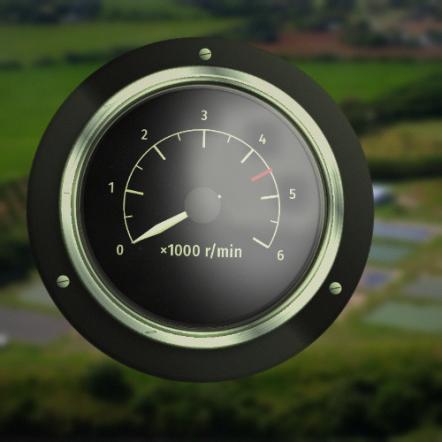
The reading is 0rpm
